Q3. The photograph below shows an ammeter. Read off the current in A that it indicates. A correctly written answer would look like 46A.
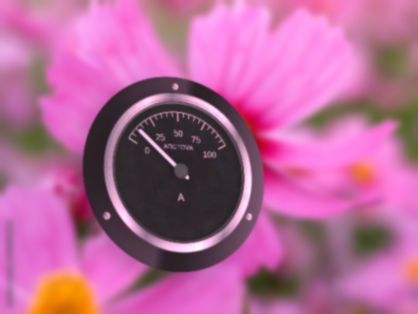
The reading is 10A
